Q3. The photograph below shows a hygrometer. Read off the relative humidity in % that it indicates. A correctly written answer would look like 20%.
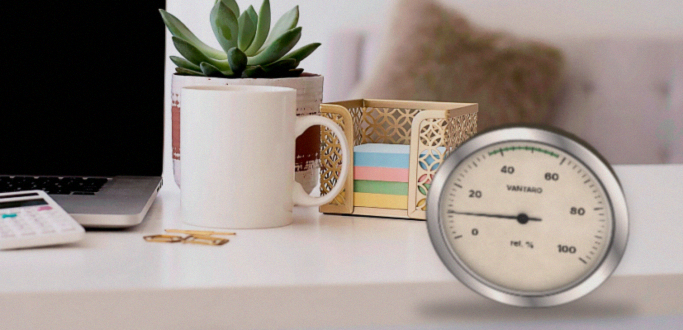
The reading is 10%
